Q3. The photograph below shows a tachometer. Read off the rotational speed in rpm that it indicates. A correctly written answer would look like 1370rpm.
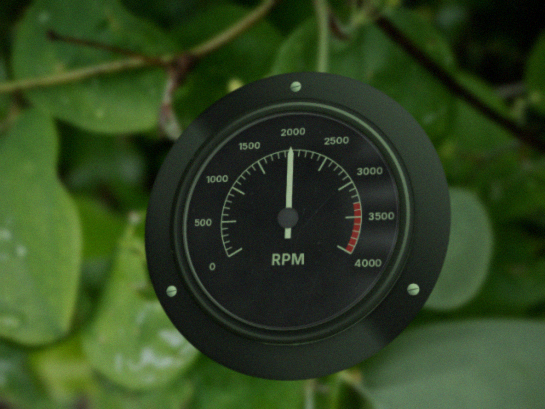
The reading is 2000rpm
